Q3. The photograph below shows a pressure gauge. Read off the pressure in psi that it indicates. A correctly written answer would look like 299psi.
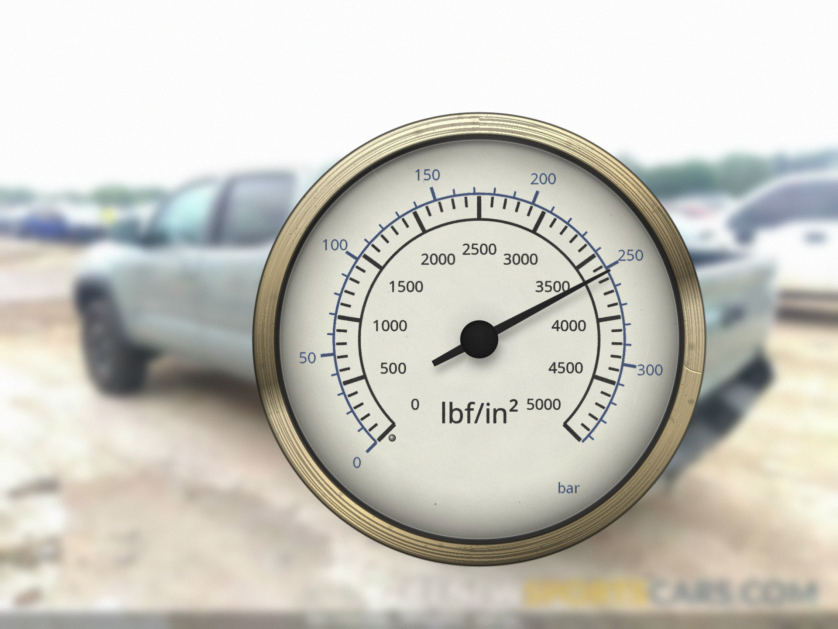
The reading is 3650psi
